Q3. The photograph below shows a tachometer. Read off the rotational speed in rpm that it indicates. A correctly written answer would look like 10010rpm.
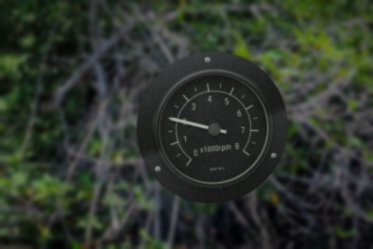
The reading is 2000rpm
